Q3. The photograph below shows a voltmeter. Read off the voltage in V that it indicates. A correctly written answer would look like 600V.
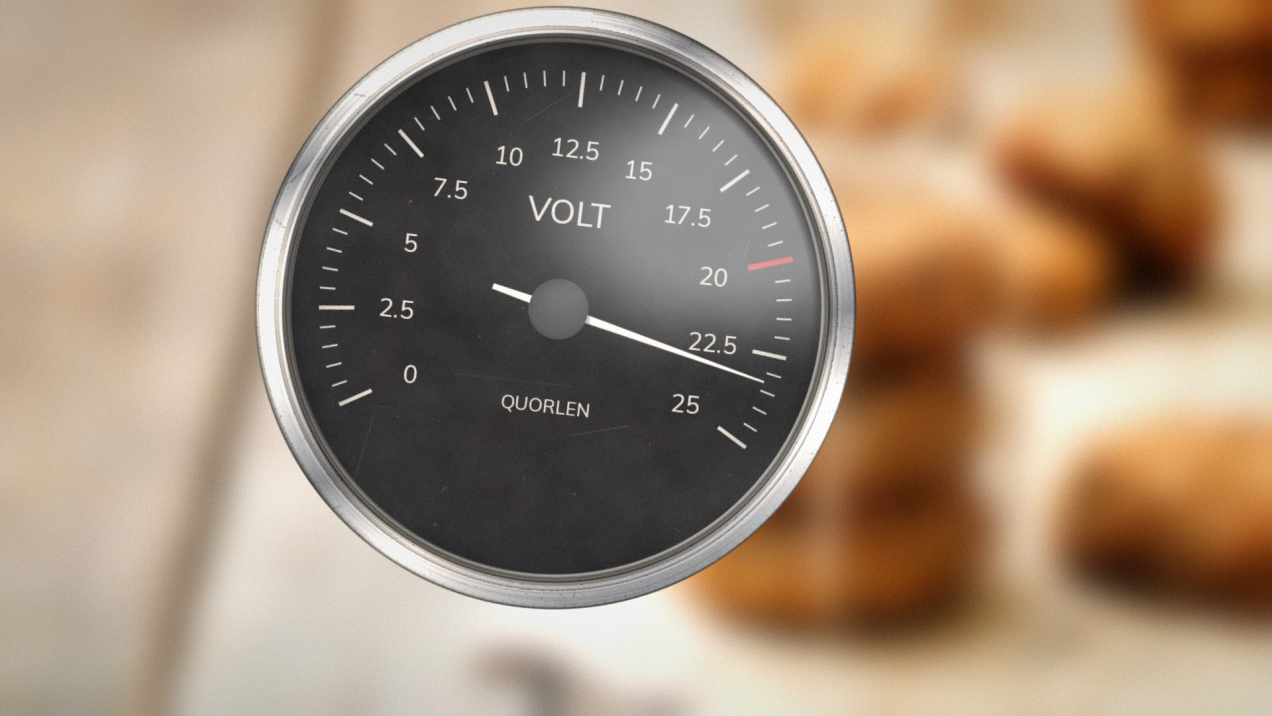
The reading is 23.25V
